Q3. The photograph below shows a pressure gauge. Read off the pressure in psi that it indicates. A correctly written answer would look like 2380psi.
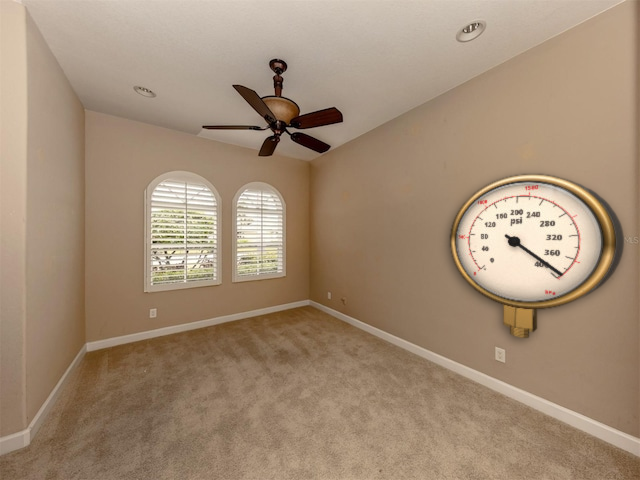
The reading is 390psi
